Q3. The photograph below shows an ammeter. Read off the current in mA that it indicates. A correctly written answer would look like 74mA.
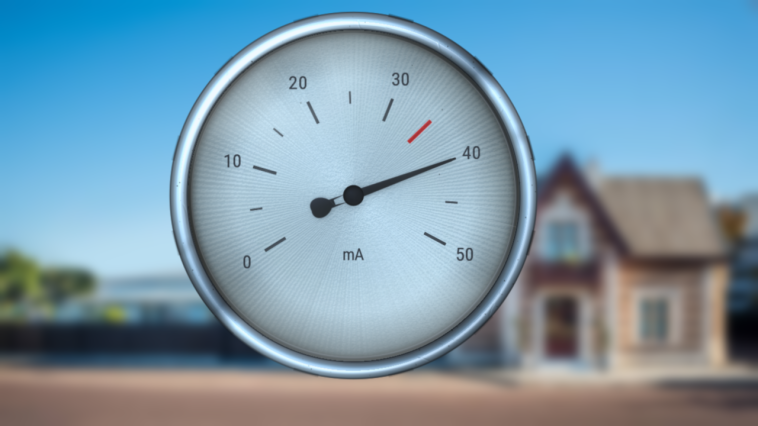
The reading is 40mA
